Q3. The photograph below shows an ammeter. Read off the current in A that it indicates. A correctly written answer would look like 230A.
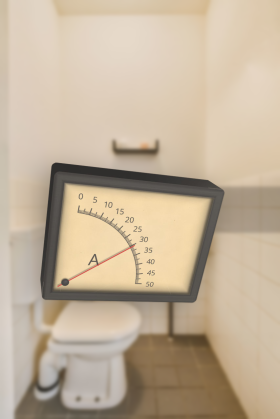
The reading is 30A
